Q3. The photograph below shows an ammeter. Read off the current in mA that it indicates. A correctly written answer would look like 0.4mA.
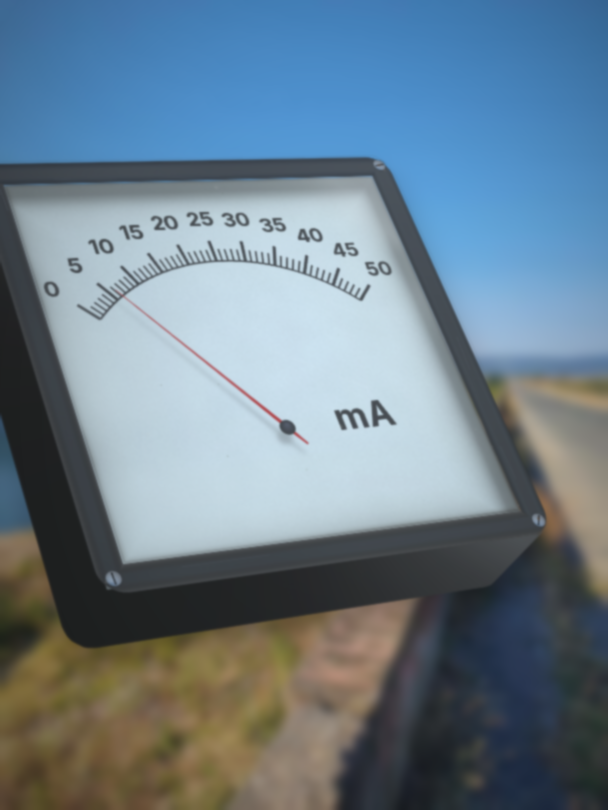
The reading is 5mA
